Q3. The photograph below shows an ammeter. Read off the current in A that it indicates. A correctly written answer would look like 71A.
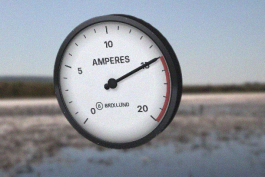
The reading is 15A
